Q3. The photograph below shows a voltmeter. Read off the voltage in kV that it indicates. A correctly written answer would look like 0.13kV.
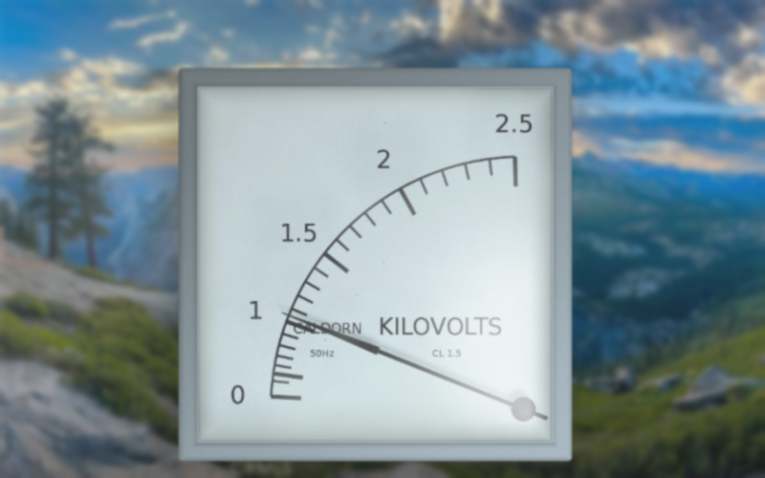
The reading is 1.05kV
